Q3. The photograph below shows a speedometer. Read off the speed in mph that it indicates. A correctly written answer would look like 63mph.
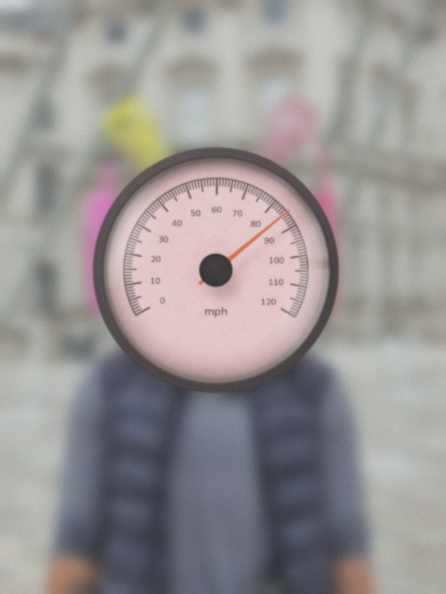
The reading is 85mph
